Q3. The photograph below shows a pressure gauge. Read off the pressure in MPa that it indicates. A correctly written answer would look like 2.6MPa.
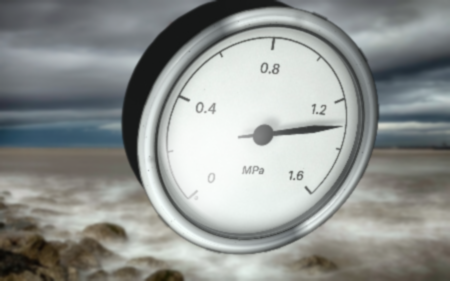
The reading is 1.3MPa
